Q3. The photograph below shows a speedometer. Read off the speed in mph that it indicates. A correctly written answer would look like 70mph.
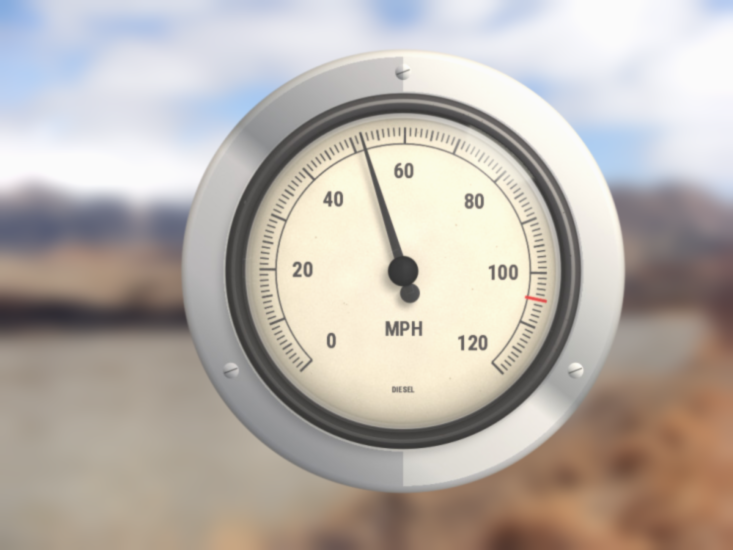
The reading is 52mph
